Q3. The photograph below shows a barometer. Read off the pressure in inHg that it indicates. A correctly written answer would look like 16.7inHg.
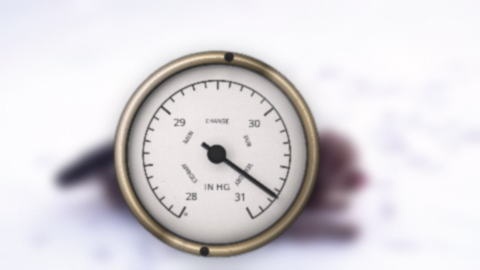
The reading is 30.75inHg
